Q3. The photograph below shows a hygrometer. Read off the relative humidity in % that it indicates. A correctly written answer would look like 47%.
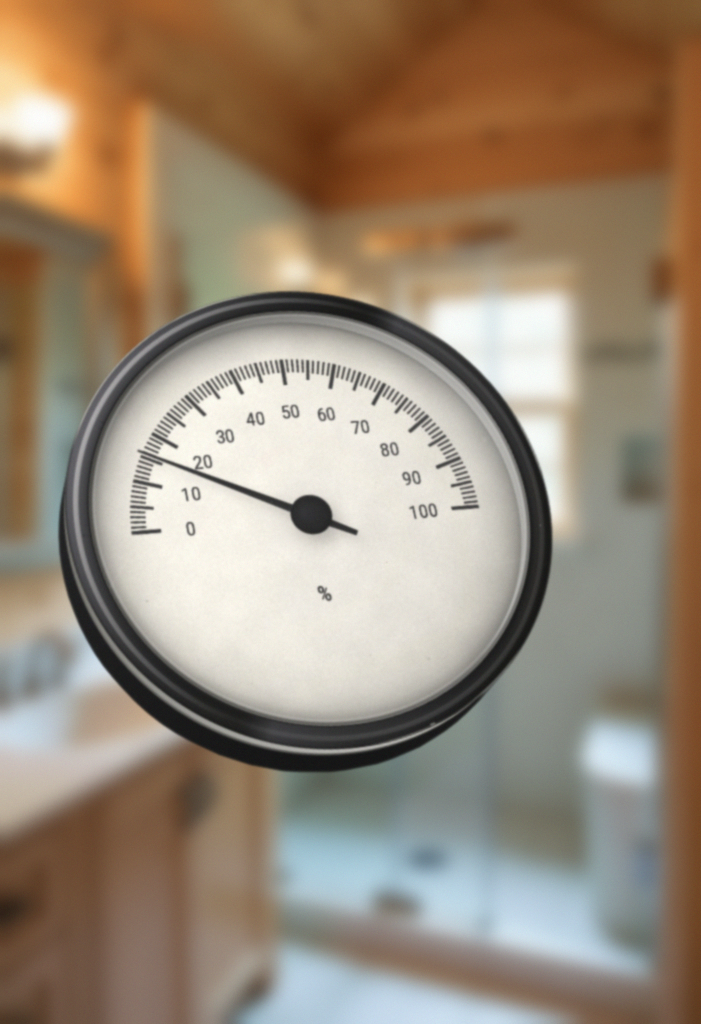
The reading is 15%
